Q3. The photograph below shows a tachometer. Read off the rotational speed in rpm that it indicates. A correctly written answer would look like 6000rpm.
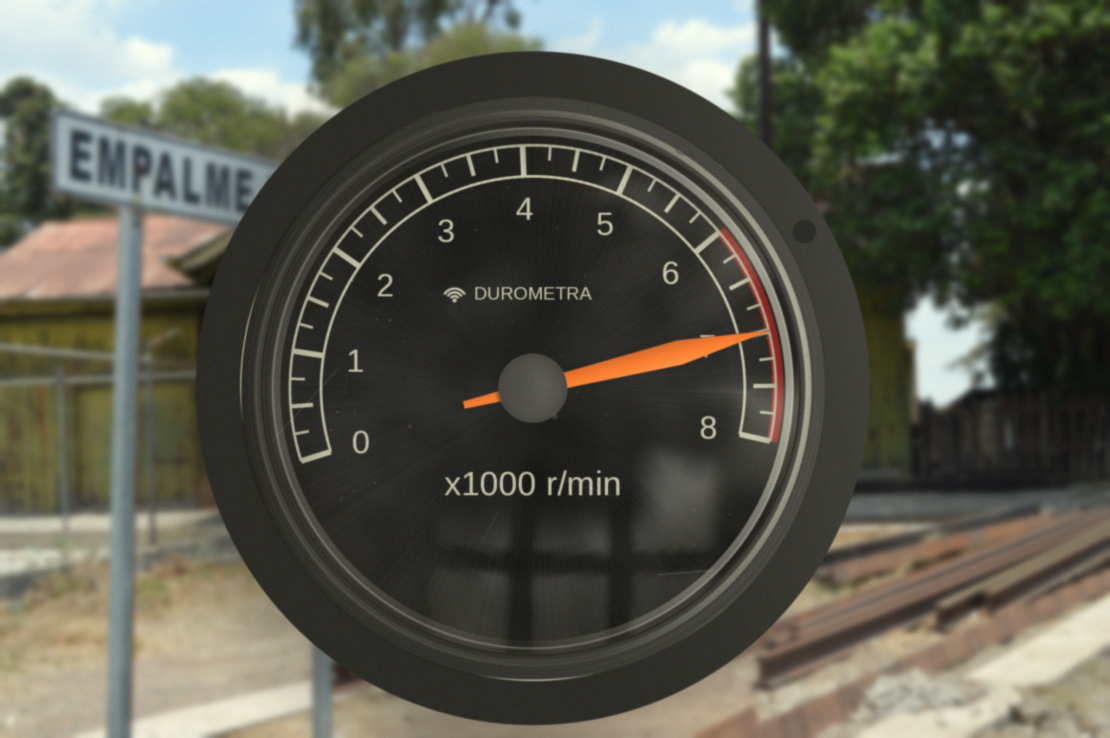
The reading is 7000rpm
